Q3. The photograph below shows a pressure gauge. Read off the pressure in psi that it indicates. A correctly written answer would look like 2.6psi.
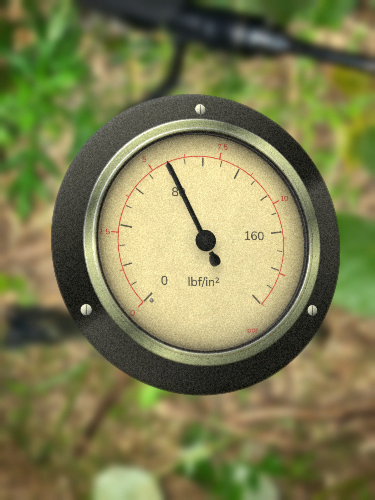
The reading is 80psi
